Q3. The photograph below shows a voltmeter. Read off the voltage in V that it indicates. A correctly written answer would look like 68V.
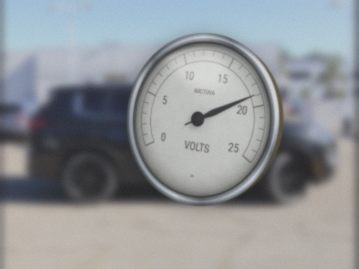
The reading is 19V
